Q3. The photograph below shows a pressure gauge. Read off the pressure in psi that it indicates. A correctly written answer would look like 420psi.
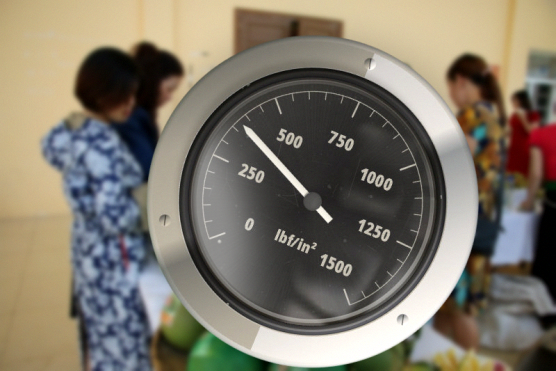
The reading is 375psi
